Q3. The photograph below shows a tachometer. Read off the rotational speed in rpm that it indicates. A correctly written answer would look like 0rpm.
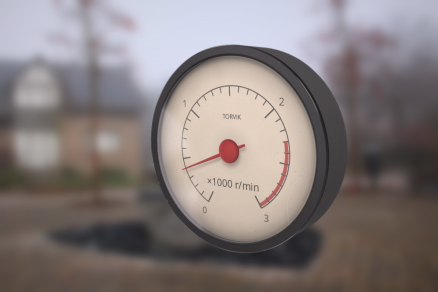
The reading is 400rpm
